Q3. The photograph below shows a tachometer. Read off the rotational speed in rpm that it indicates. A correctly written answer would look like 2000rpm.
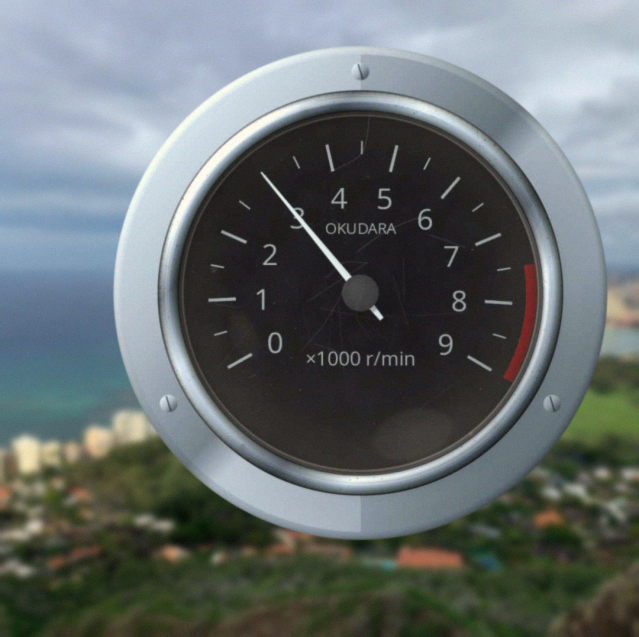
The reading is 3000rpm
